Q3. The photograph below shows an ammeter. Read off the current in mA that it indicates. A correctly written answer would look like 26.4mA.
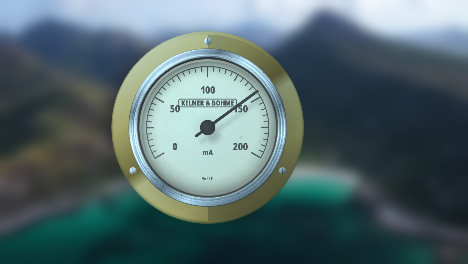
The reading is 145mA
